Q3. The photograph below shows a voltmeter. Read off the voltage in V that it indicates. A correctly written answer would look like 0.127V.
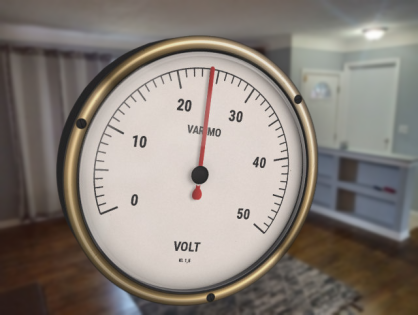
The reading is 24V
